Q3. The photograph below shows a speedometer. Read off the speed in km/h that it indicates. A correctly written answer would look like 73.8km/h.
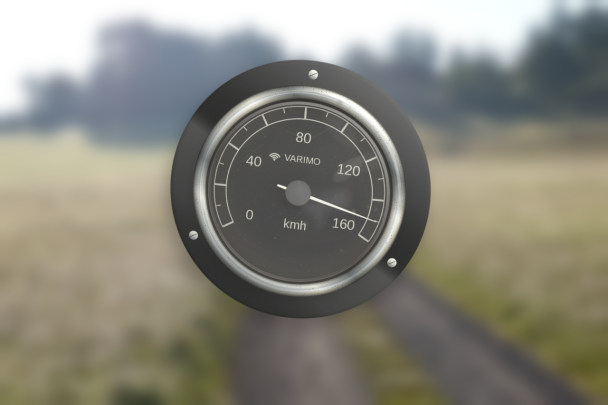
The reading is 150km/h
